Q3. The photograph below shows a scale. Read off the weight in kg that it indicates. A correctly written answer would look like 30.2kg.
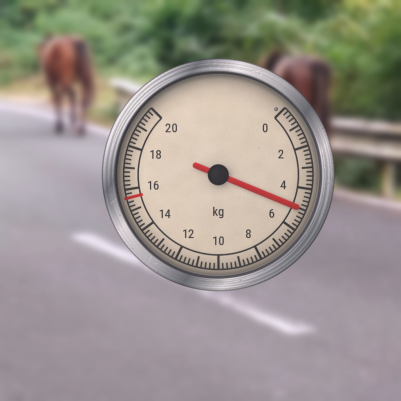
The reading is 5kg
